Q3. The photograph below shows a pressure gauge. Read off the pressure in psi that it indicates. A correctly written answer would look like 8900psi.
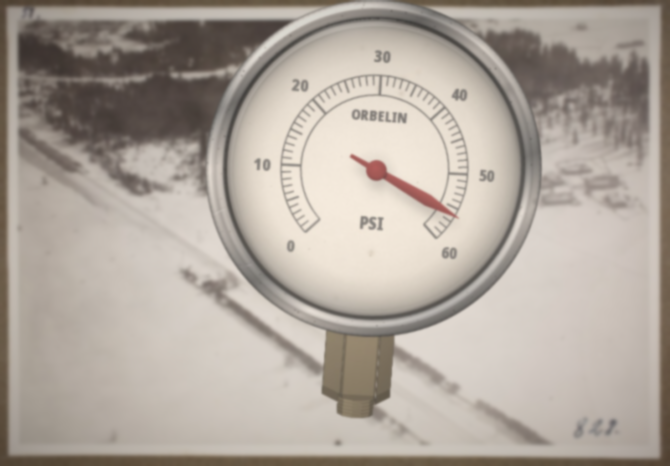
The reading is 56psi
